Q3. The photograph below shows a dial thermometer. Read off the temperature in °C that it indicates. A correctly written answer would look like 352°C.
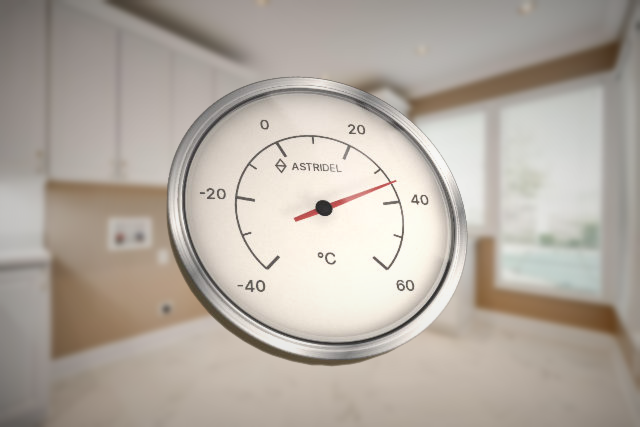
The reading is 35°C
